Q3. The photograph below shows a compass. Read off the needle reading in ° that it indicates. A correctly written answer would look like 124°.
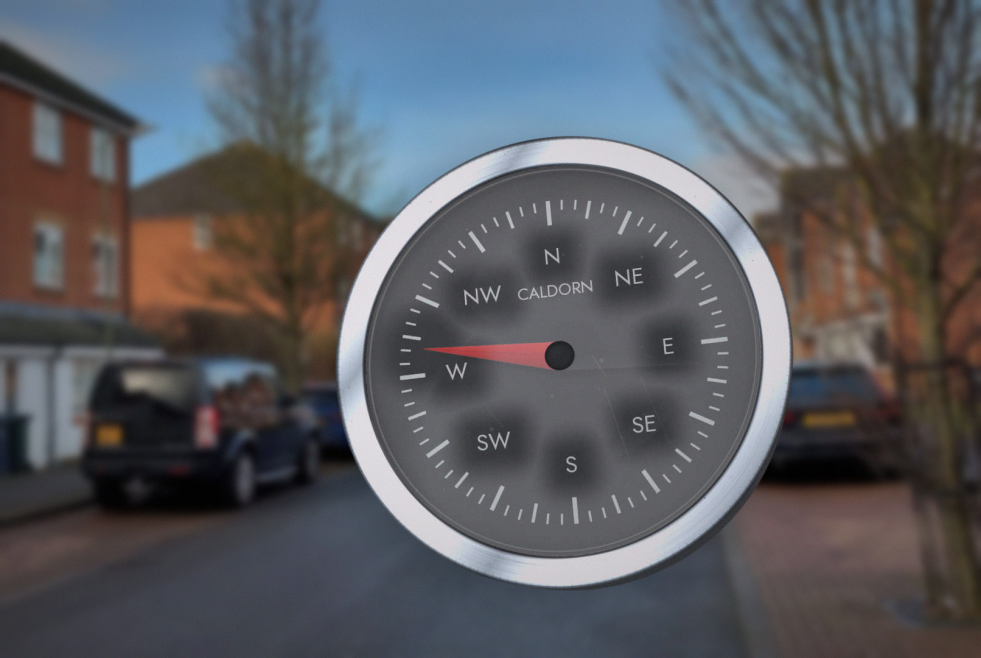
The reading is 280°
